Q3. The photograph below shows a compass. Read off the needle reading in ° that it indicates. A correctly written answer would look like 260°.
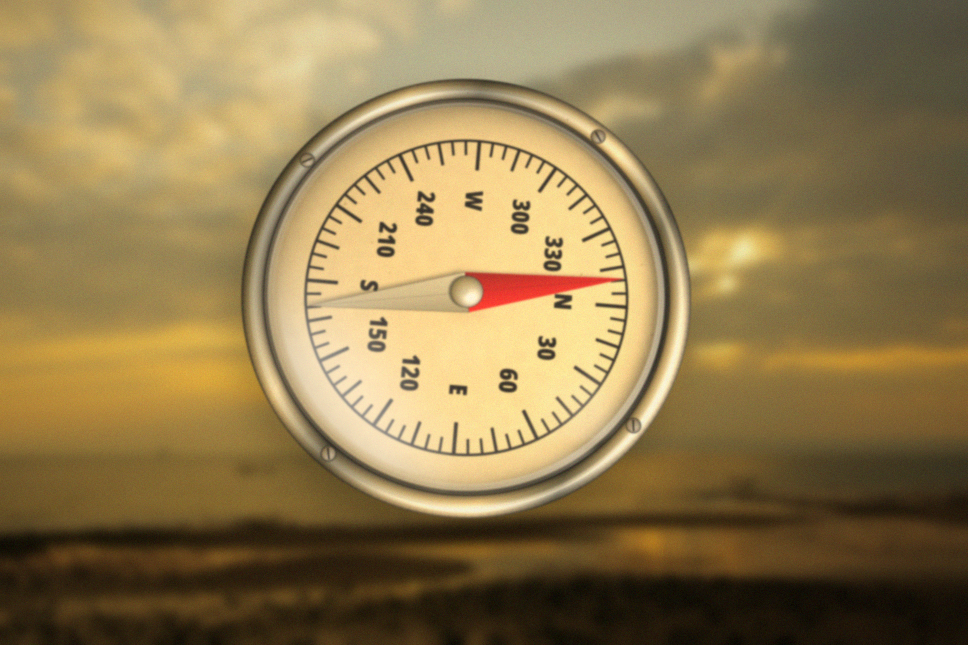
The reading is 350°
